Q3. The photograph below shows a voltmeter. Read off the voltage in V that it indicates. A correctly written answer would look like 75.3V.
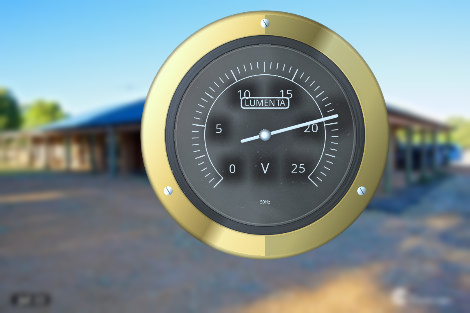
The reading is 19.5V
